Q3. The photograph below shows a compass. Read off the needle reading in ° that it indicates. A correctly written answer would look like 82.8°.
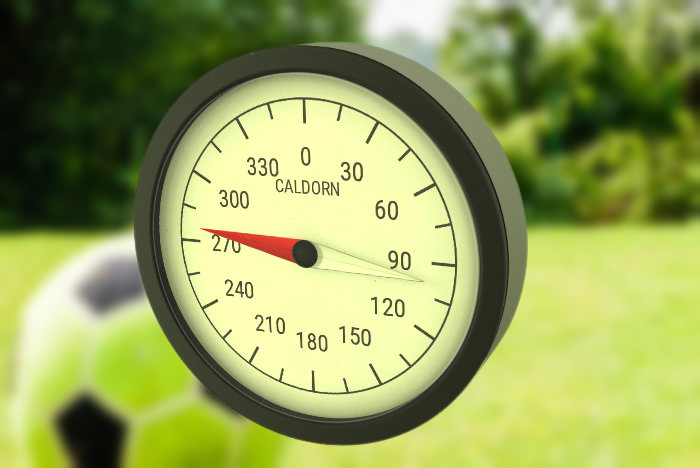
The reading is 277.5°
